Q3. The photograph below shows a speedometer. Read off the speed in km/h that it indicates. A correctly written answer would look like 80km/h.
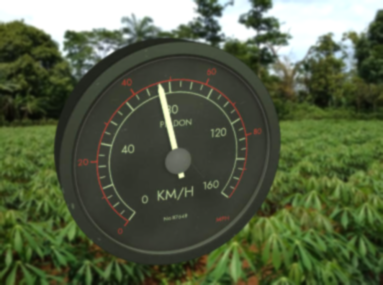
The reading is 75km/h
